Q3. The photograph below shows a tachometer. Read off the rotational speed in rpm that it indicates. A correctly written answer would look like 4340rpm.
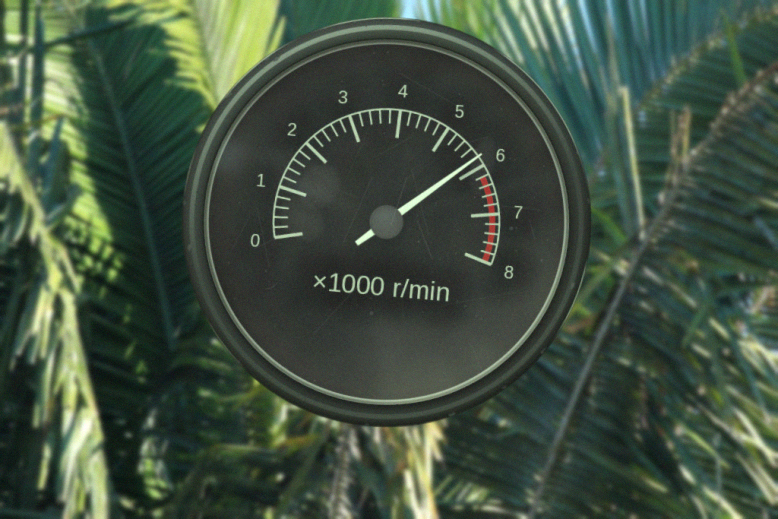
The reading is 5800rpm
